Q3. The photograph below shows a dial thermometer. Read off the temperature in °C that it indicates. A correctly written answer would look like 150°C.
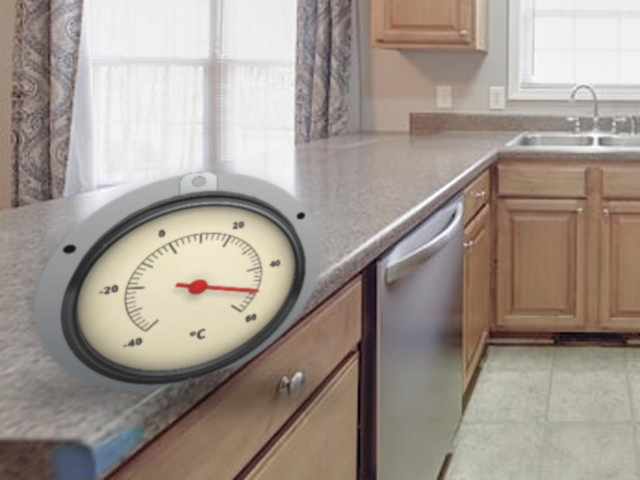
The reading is 50°C
